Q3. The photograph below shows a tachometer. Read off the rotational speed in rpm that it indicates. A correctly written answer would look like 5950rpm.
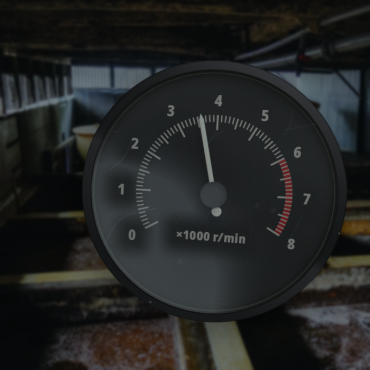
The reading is 3600rpm
